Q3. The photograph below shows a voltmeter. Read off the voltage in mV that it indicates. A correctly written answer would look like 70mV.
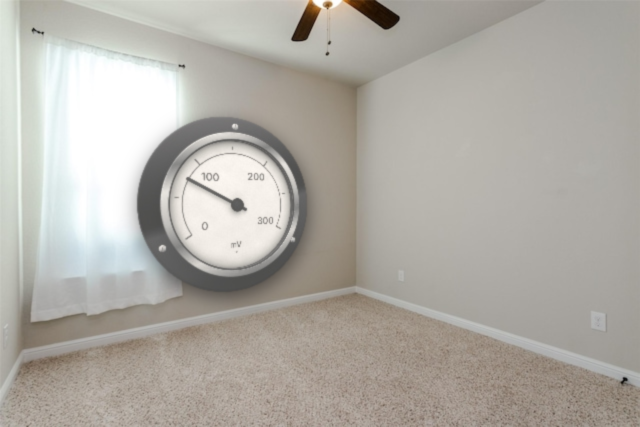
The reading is 75mV
